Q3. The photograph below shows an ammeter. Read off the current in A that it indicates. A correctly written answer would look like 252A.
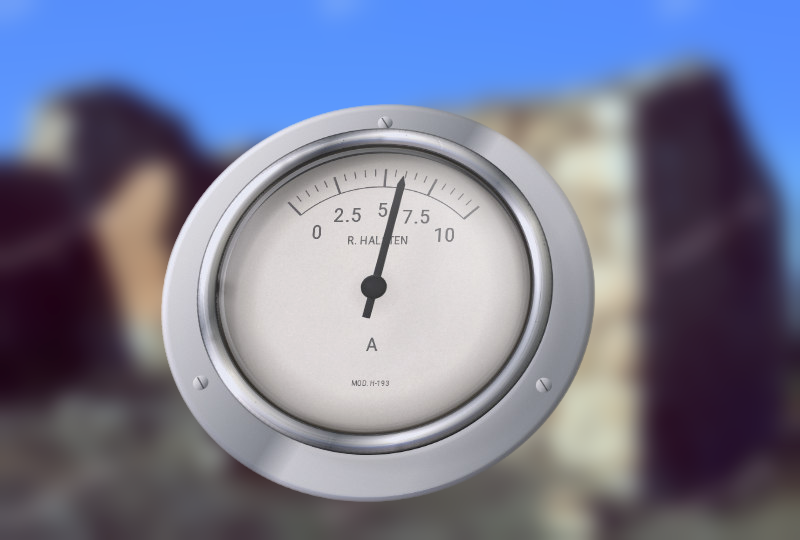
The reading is 6A
